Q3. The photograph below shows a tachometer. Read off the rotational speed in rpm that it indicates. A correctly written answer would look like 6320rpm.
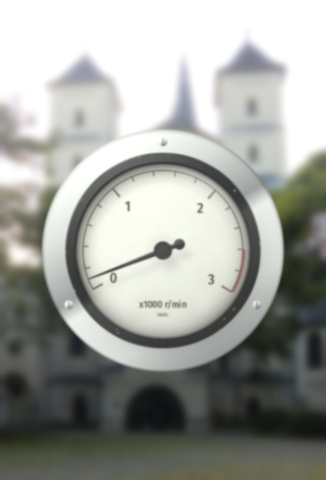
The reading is 100rpm
